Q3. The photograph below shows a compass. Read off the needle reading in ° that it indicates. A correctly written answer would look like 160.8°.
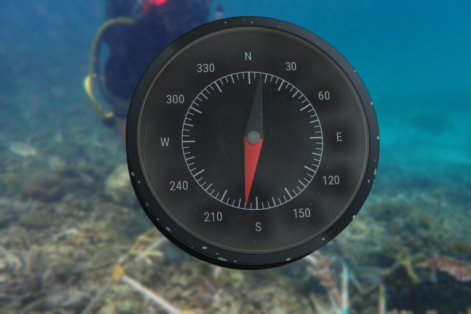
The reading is 190°
